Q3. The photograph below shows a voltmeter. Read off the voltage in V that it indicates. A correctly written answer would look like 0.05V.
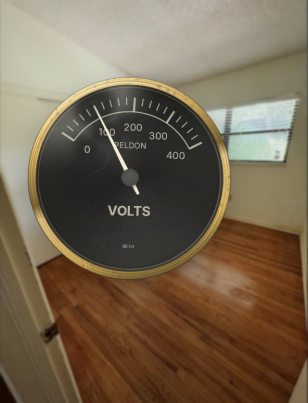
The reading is 100V
